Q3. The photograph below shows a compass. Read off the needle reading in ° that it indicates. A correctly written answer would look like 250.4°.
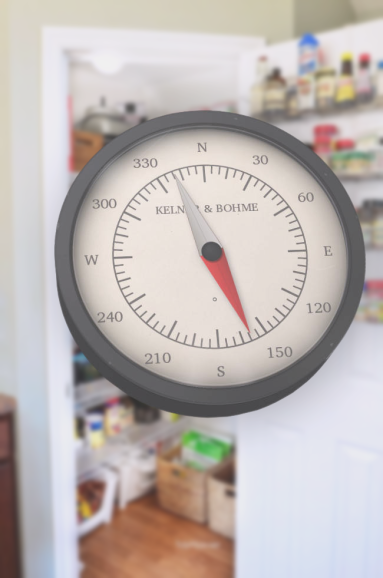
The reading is 160°
